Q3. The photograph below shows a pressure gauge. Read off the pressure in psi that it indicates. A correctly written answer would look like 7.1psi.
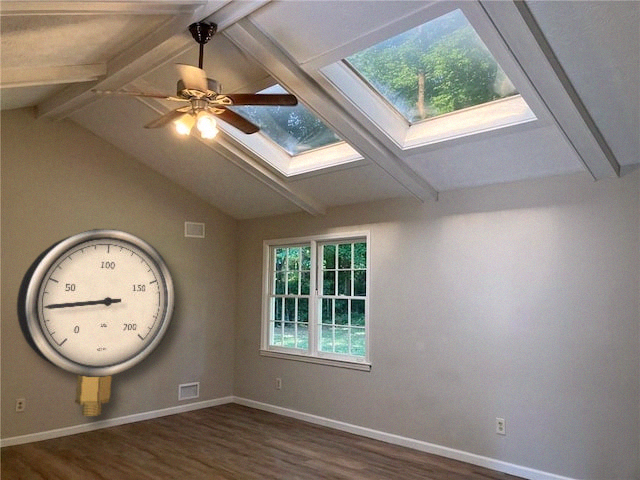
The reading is 30psi
